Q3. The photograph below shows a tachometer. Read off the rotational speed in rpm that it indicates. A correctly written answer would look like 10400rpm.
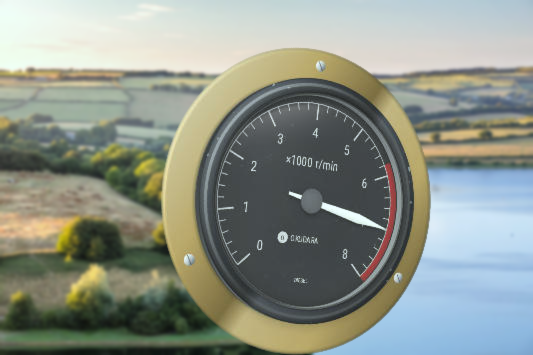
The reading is 7000rpm
